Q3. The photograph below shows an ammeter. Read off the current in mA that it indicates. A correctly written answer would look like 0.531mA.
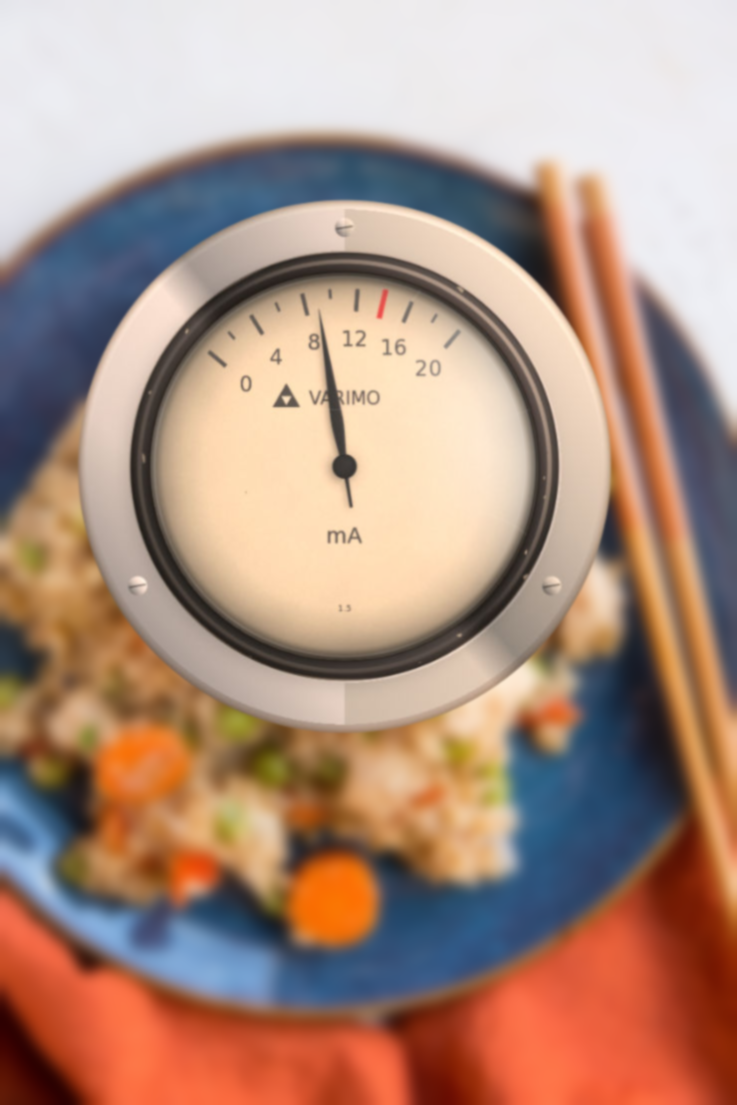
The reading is 9mA
